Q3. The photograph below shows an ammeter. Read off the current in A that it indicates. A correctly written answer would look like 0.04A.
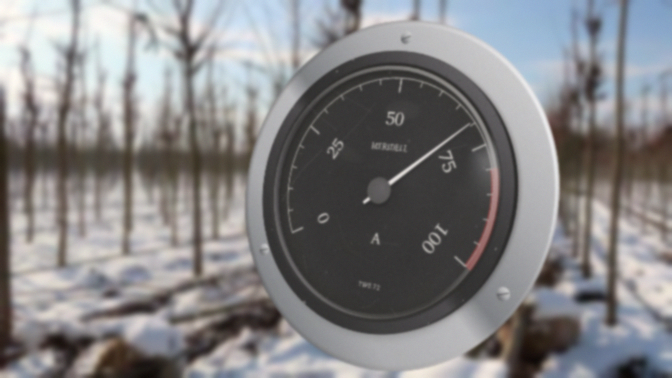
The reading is 70A
